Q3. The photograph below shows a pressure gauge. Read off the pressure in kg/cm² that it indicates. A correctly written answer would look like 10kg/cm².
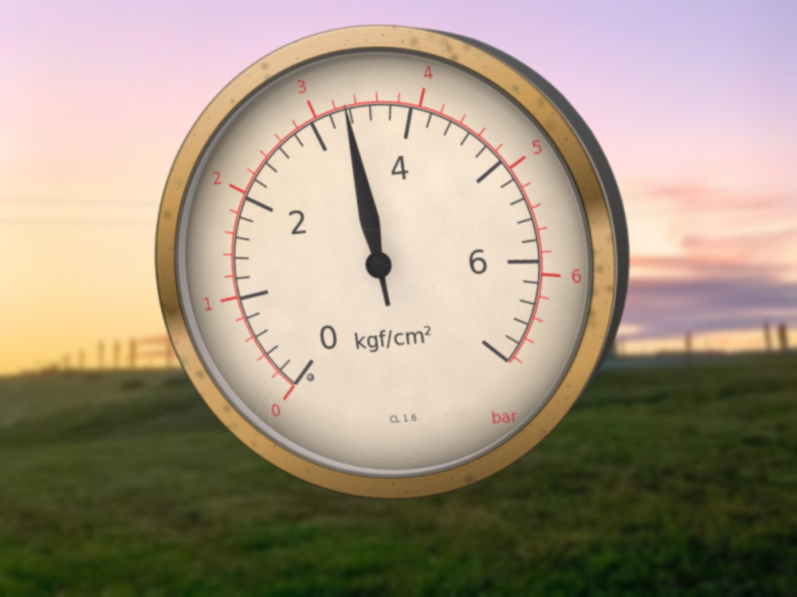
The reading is 3.4kg/cm²
